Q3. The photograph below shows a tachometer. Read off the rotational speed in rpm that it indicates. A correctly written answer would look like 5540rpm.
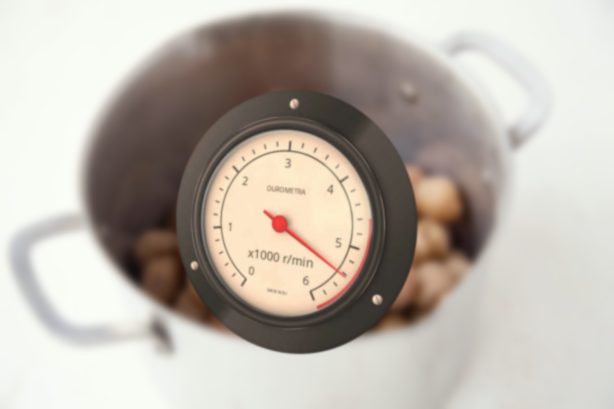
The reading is 5400rpm
